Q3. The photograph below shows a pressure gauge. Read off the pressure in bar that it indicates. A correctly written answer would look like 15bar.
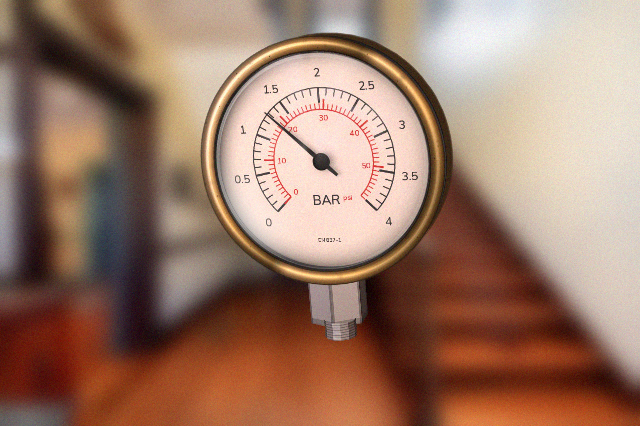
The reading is 1.3bar
